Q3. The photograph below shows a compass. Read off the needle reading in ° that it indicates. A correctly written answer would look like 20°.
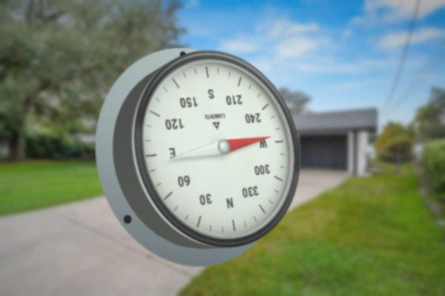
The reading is 265°
